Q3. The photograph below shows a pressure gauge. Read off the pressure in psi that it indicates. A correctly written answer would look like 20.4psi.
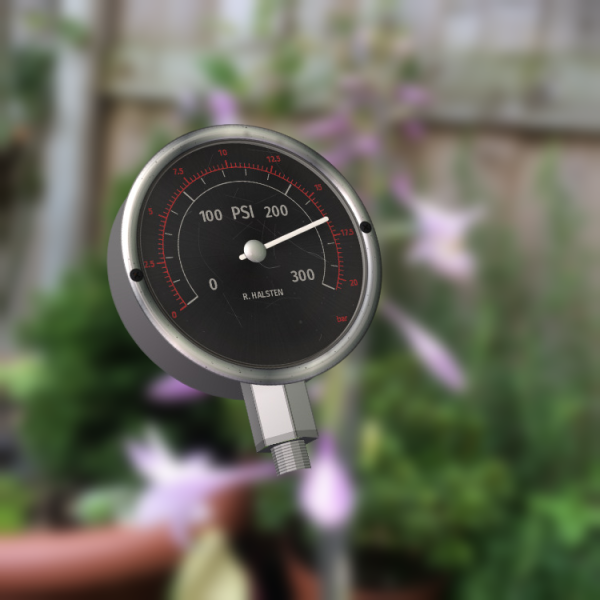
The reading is 240psi
